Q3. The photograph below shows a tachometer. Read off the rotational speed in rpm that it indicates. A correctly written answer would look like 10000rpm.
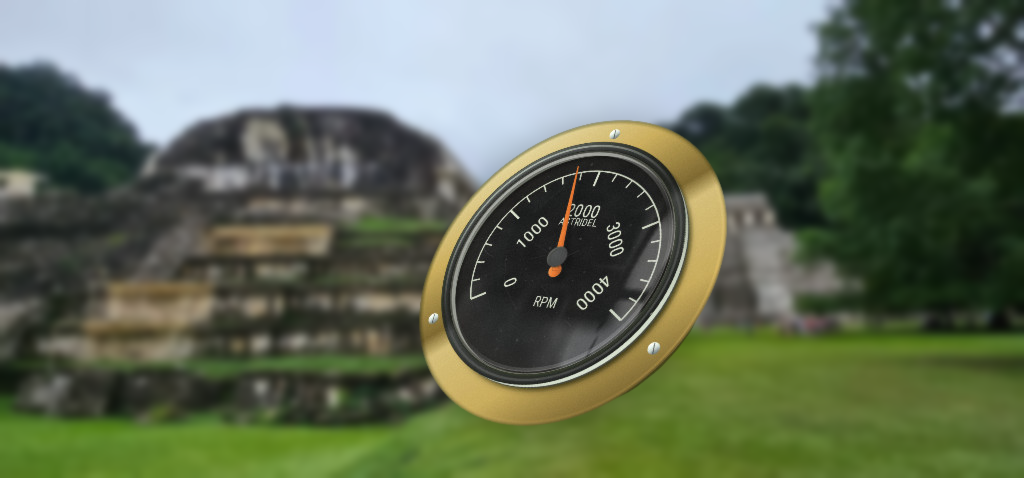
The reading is 1800rpm
